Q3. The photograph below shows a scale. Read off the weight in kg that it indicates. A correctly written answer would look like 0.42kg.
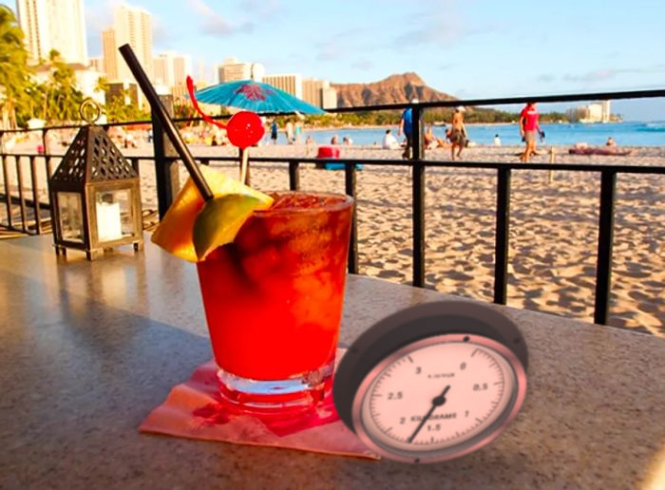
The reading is 1.75kg
